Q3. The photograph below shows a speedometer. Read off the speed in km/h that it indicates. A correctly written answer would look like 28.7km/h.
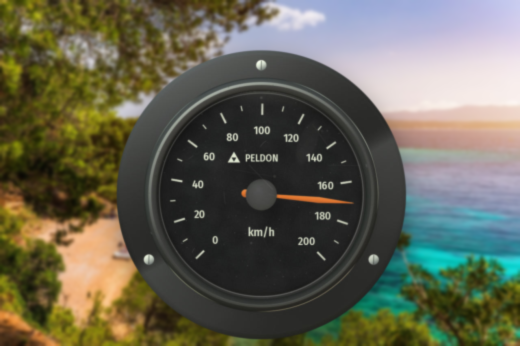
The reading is 170km/h
